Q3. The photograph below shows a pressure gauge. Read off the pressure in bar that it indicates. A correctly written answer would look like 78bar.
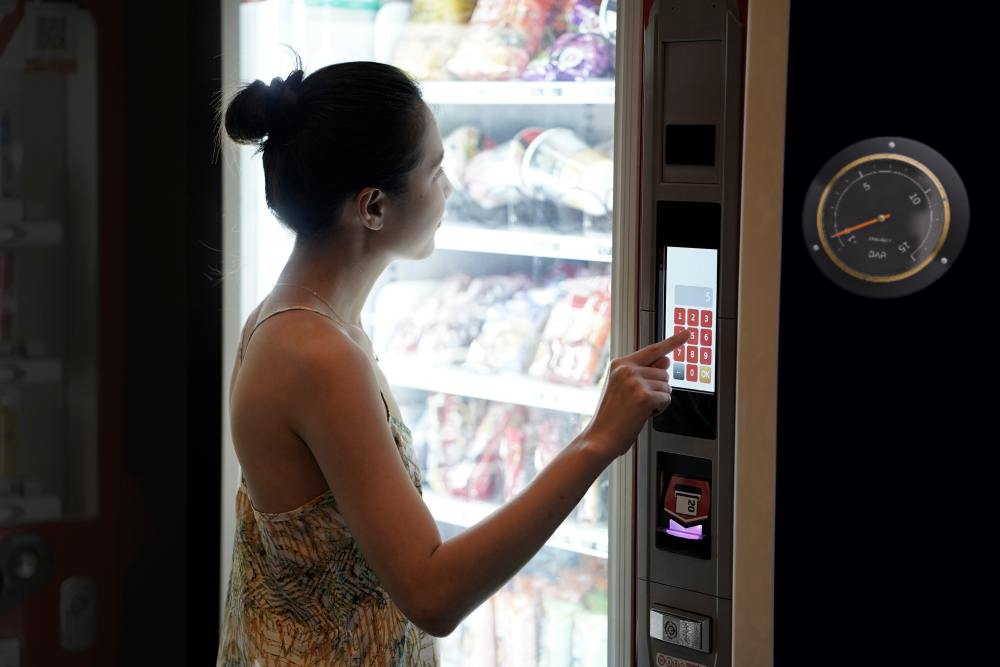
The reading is 0bar
